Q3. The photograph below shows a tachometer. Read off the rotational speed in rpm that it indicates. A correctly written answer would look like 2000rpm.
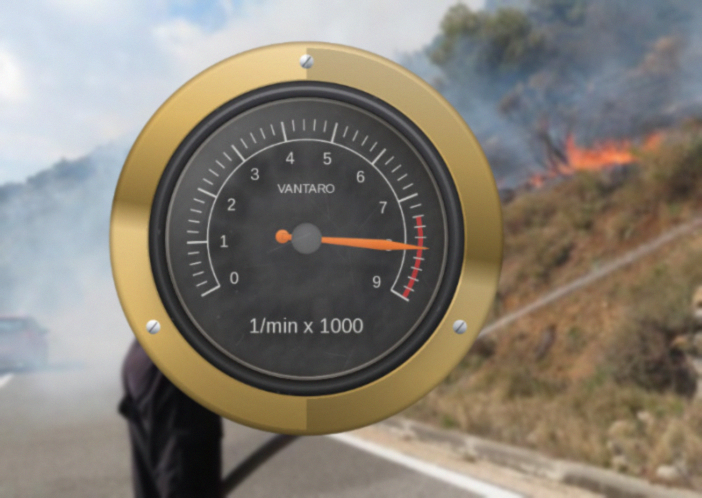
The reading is 8000rpm
